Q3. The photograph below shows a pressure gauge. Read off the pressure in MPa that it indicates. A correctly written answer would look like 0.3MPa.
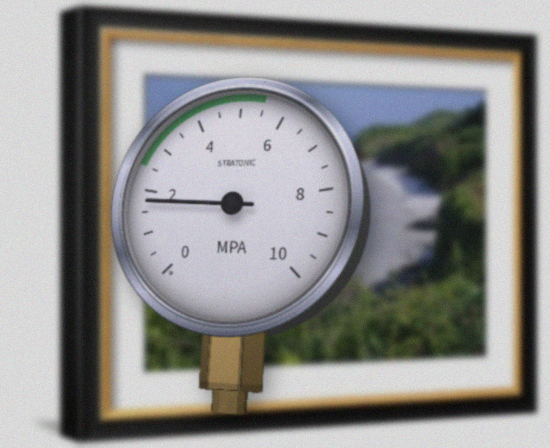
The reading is 1.75MPa
